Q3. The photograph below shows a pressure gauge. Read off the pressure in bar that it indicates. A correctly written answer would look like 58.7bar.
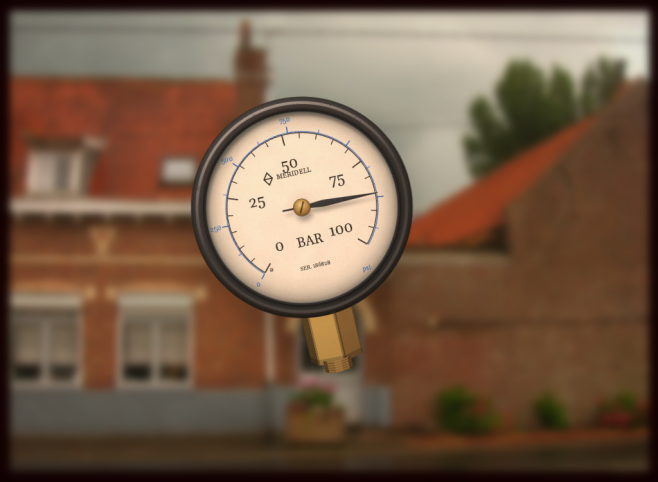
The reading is 85bar
